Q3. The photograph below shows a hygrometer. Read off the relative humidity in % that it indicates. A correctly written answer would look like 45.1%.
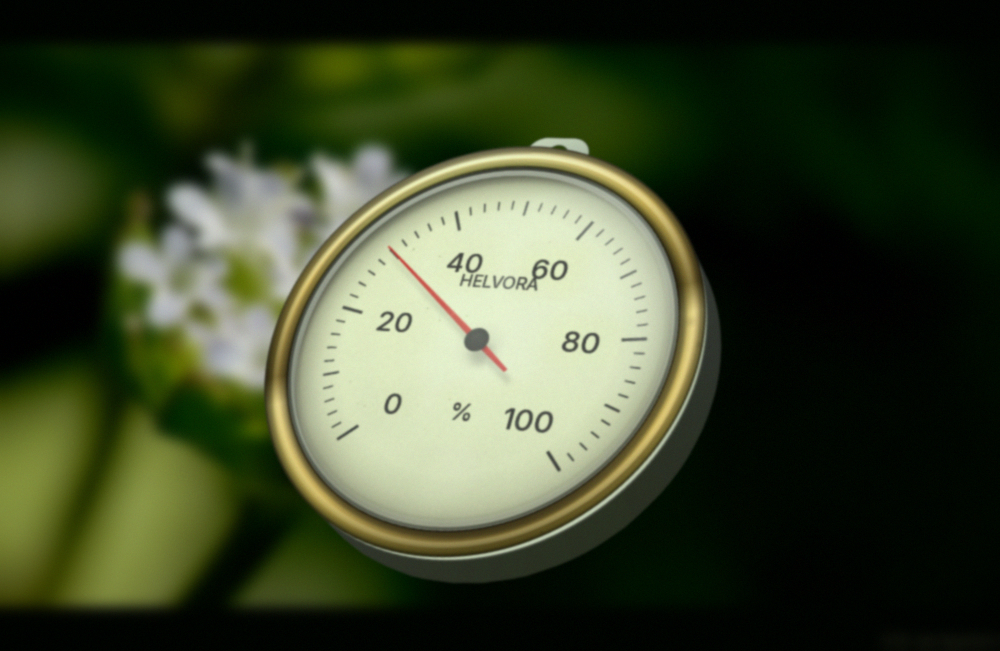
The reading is 30%
